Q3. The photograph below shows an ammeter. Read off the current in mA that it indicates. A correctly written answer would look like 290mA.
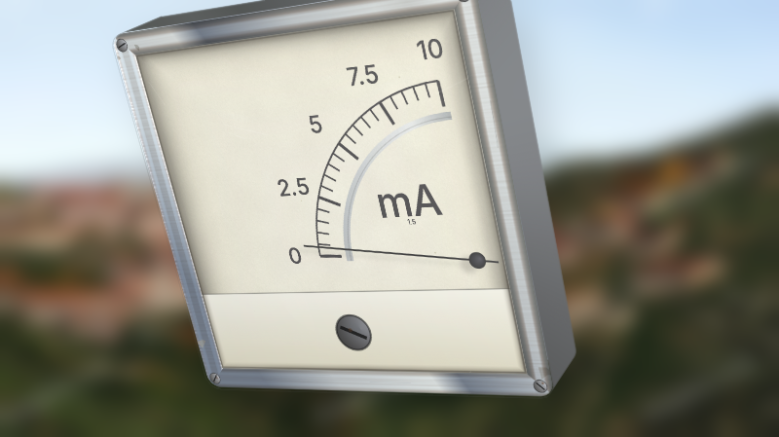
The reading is 0.5mA
